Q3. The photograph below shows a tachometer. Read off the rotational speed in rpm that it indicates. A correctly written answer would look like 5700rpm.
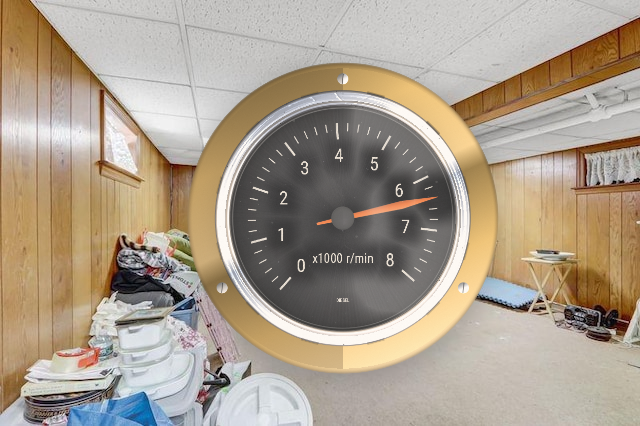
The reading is 6400rpm
